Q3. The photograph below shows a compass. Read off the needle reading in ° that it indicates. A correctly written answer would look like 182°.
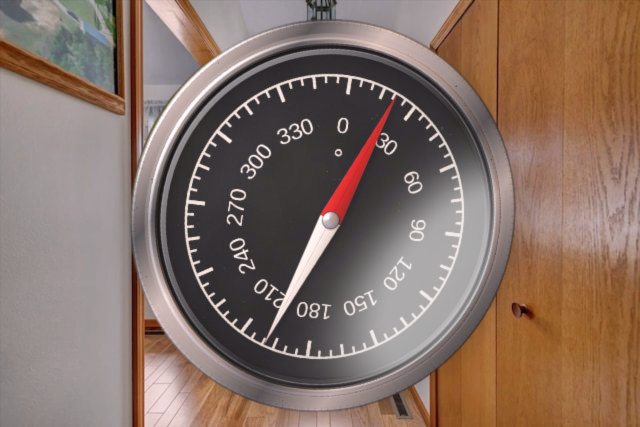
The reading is 20°
